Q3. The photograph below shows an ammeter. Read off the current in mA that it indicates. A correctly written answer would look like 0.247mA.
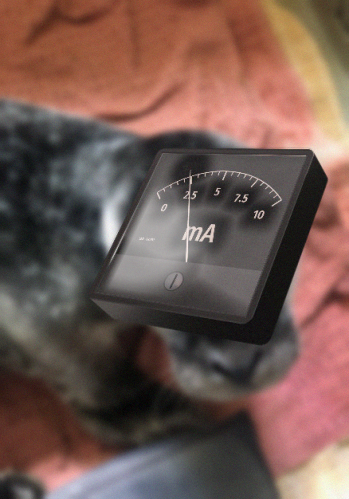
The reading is 2.5mA
